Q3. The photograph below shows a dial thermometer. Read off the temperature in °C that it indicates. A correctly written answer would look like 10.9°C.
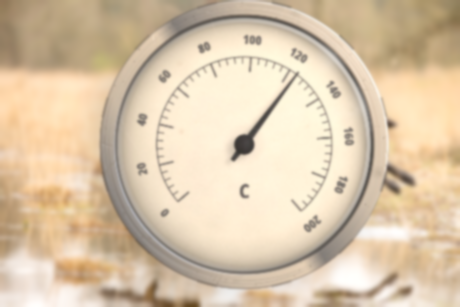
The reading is 124°C
